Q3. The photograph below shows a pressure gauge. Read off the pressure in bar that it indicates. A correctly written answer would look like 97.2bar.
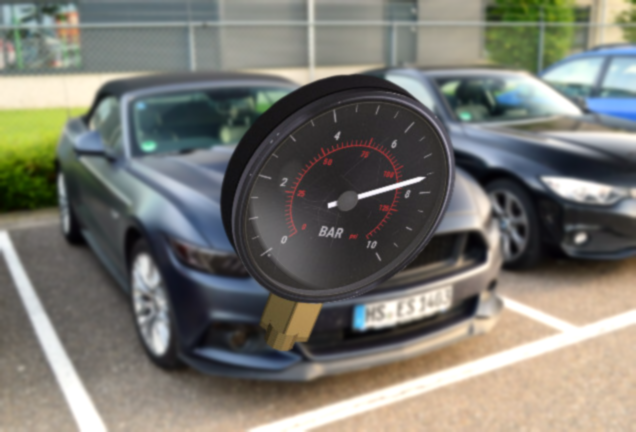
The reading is 7.5bar
